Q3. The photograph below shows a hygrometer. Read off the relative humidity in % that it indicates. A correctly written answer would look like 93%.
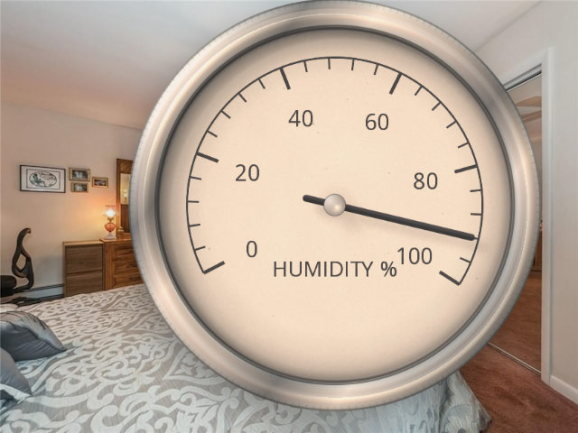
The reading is 92%
